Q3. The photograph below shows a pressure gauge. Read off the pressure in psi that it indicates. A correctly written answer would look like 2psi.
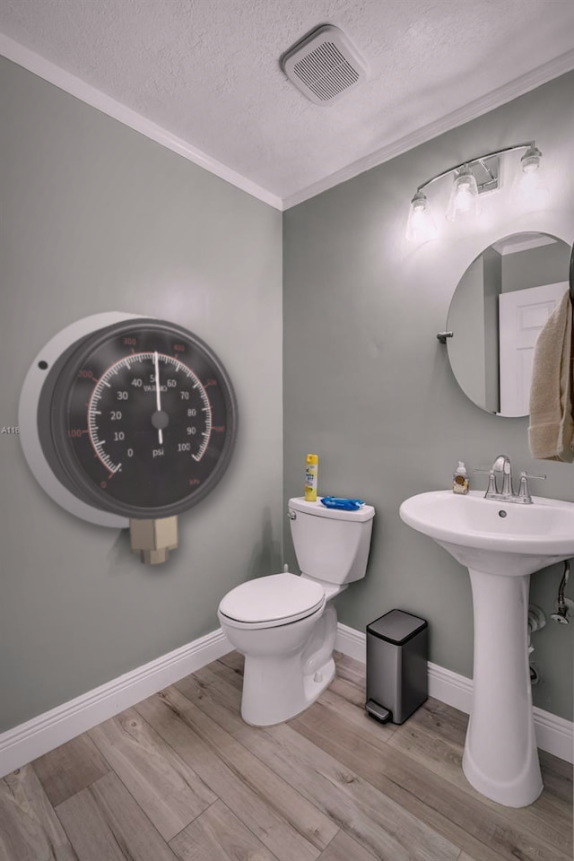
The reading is 50psi
